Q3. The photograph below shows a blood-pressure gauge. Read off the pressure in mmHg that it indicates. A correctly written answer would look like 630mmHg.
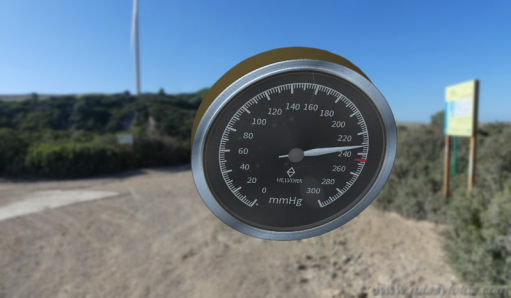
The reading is 230mmHg
